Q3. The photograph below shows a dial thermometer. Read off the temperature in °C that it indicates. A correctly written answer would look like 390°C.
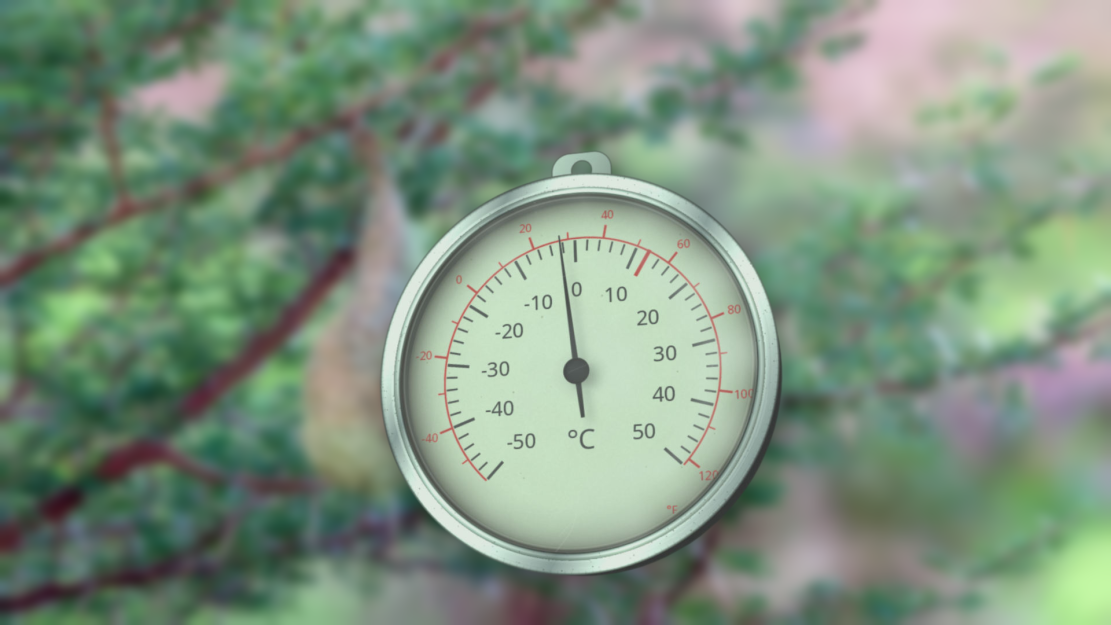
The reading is -2°C
